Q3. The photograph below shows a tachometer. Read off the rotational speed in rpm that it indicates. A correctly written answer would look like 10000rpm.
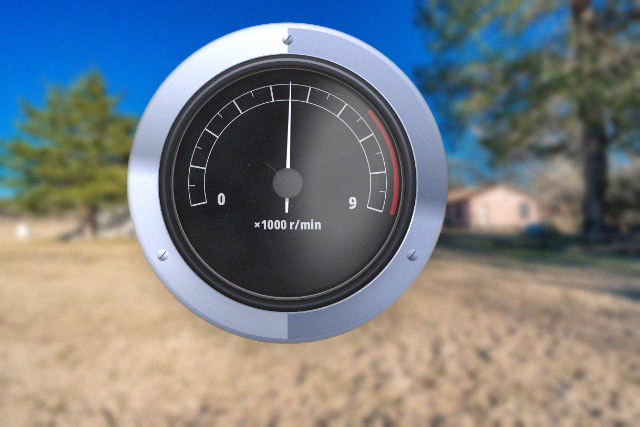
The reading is 4500rpm
